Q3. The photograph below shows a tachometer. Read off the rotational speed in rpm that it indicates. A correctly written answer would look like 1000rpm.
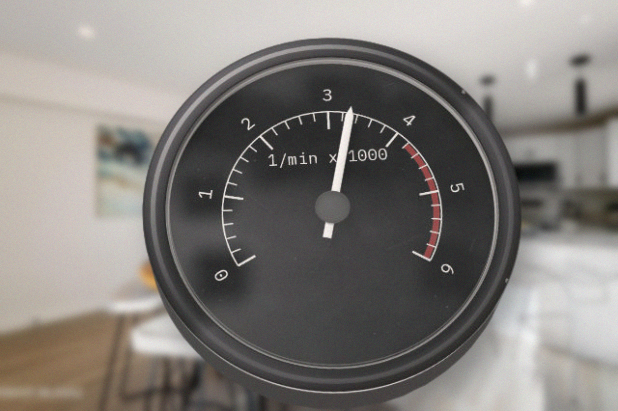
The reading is 3300rpm
